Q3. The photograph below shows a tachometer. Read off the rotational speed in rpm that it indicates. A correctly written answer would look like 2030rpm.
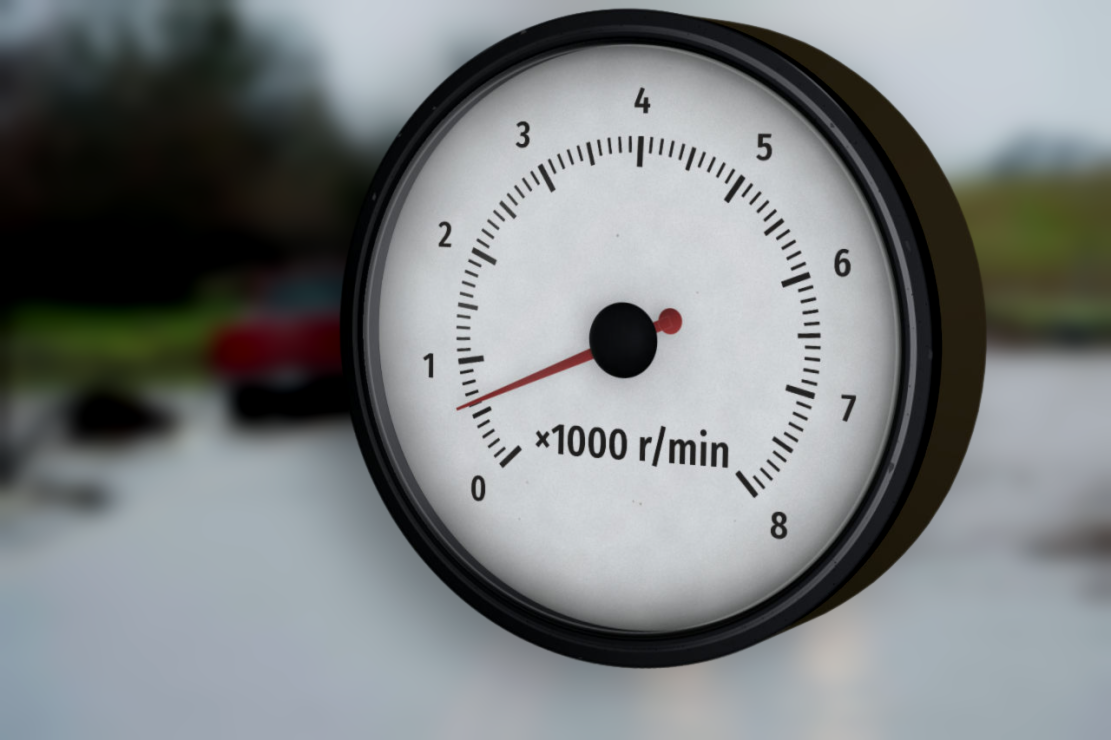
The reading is 600rpm
